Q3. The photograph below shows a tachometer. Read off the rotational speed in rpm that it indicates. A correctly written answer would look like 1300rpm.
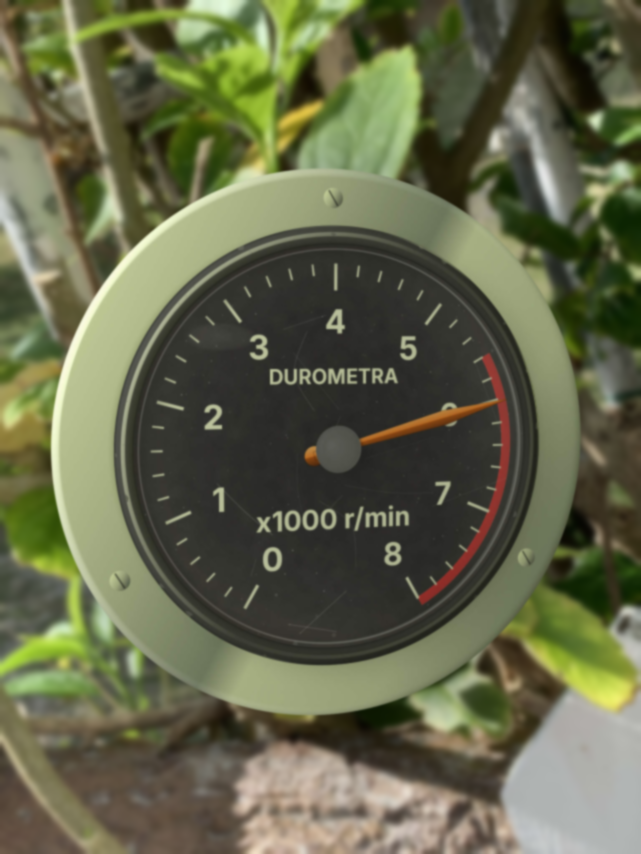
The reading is 6000rpm
